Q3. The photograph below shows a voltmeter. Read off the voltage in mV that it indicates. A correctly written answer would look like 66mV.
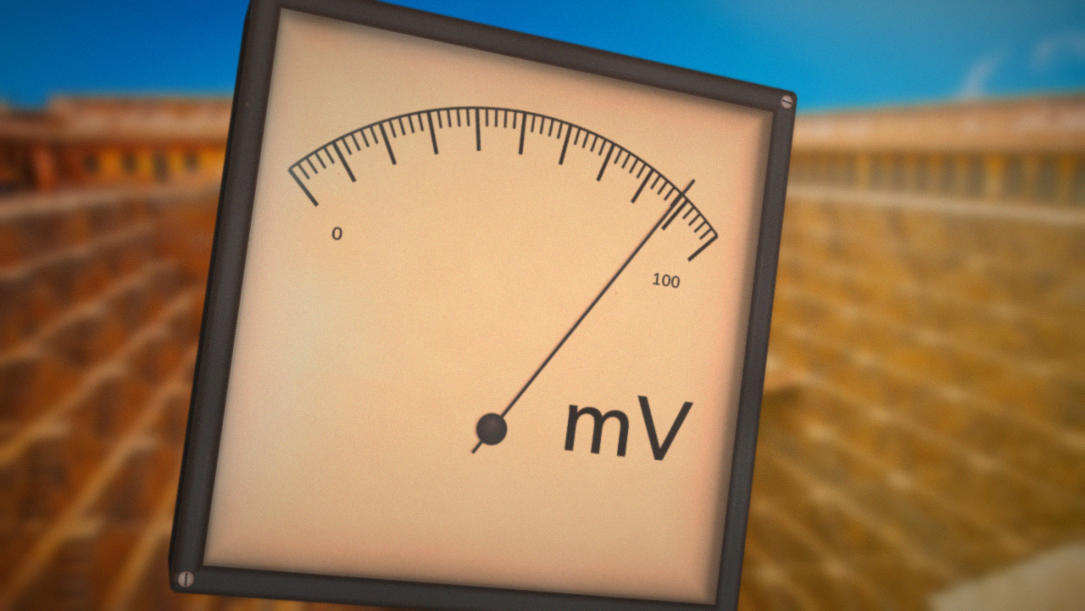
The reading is 88mV
